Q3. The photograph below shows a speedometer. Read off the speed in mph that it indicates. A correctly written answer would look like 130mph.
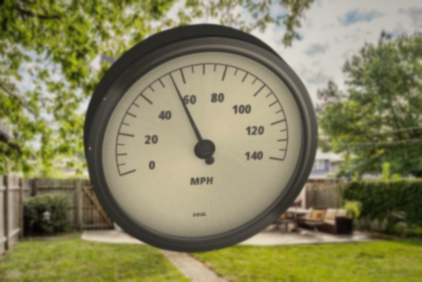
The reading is 55mph
